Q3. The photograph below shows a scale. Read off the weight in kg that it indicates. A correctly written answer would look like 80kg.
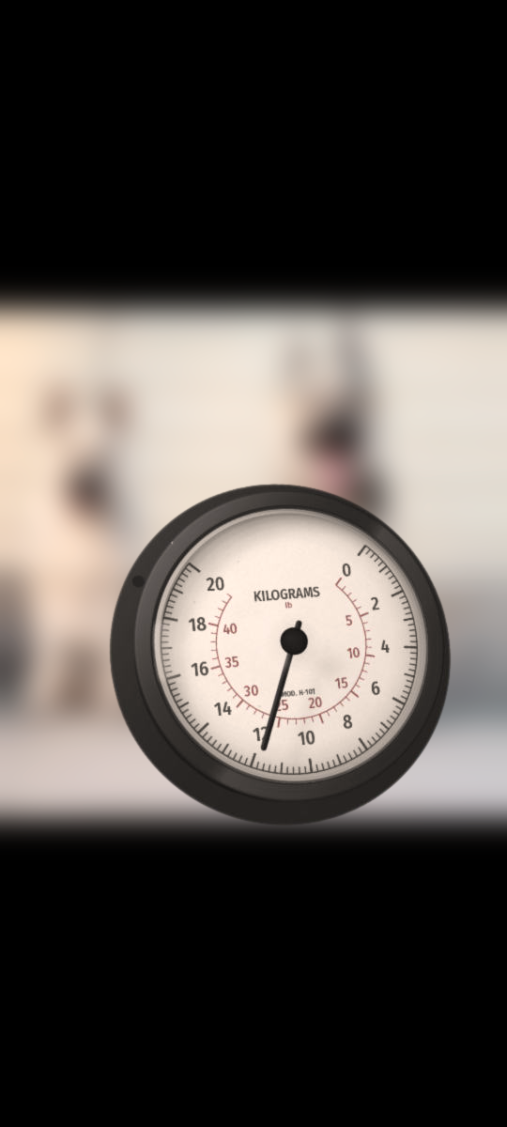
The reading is 11.8kg
